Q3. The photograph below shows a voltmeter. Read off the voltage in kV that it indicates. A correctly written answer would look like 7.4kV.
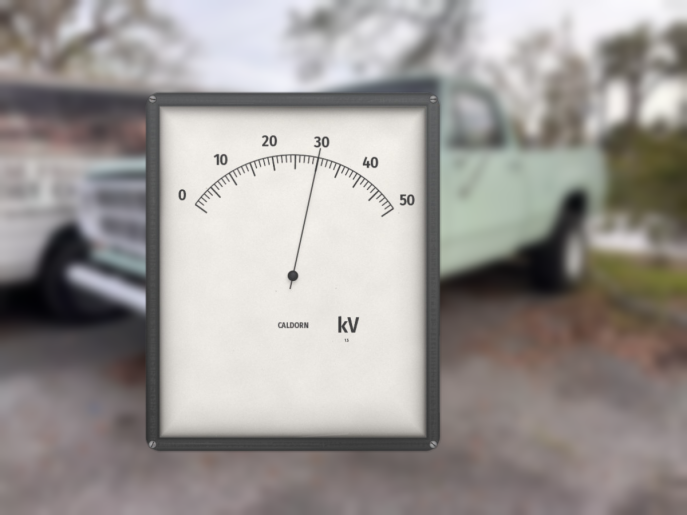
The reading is 30kV
